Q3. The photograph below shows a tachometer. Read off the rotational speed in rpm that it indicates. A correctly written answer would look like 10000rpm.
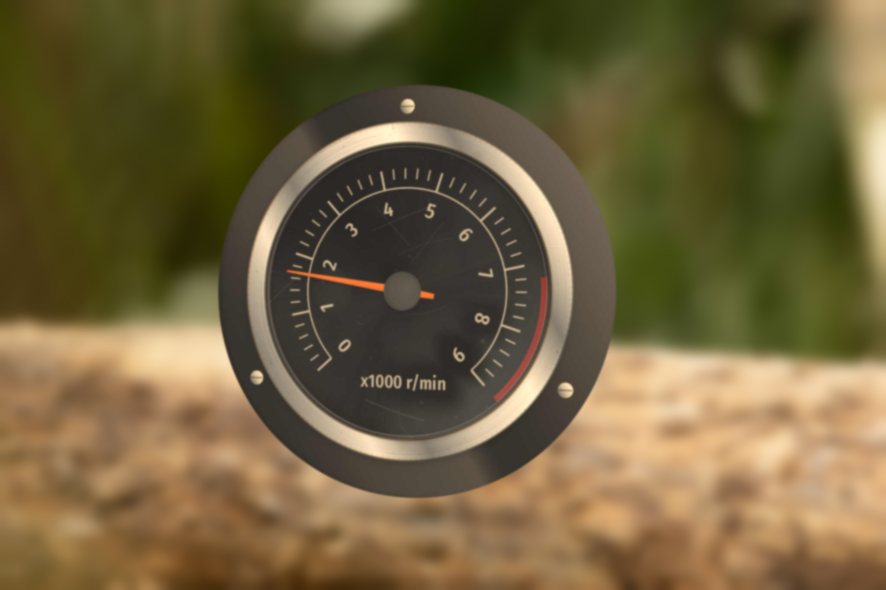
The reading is 1700rpm
